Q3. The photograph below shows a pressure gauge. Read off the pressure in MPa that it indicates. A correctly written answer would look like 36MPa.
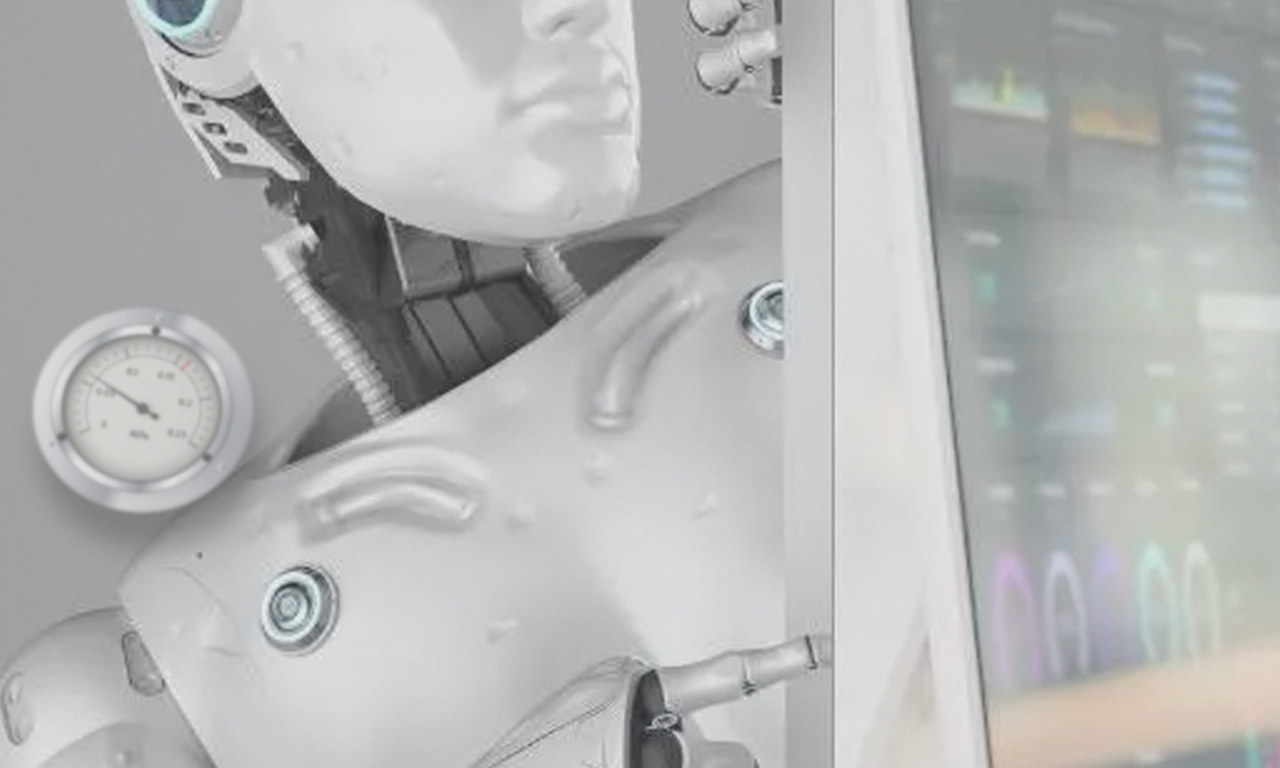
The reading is 0.06MPa
